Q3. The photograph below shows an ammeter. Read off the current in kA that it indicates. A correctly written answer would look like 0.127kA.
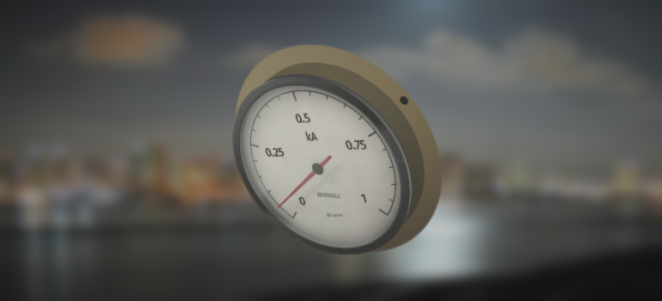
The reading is 0.05kA
